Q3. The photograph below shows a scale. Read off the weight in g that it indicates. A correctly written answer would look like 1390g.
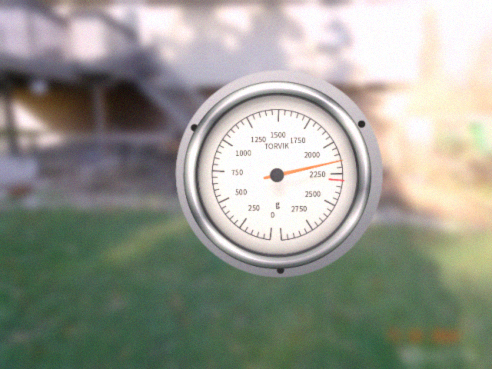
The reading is 2150g
